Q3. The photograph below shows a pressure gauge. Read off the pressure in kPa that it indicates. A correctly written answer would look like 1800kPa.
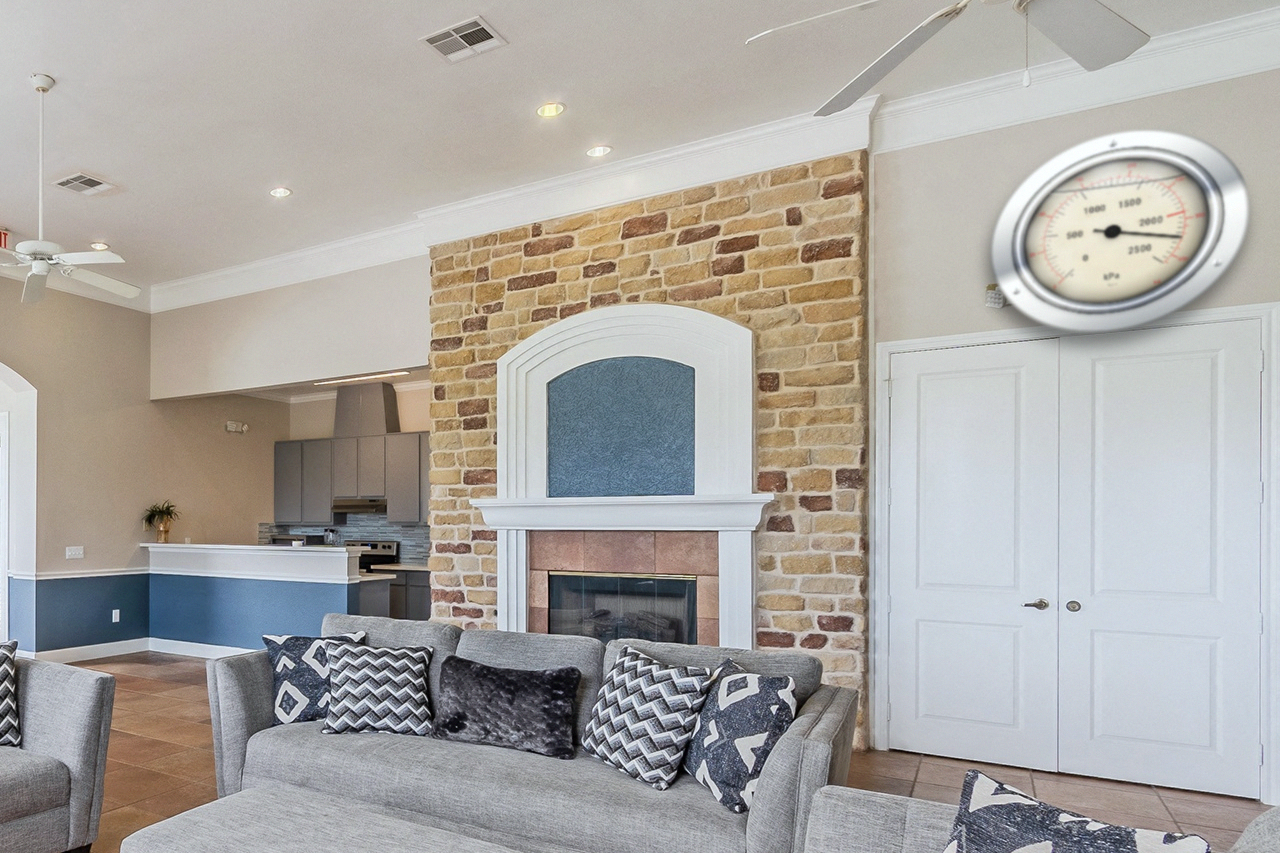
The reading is 2250kPa
